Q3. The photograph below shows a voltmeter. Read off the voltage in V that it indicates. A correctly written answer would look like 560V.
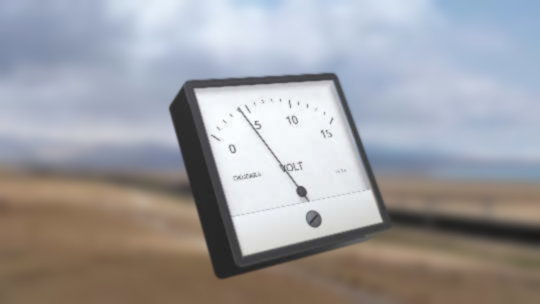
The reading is 4V
